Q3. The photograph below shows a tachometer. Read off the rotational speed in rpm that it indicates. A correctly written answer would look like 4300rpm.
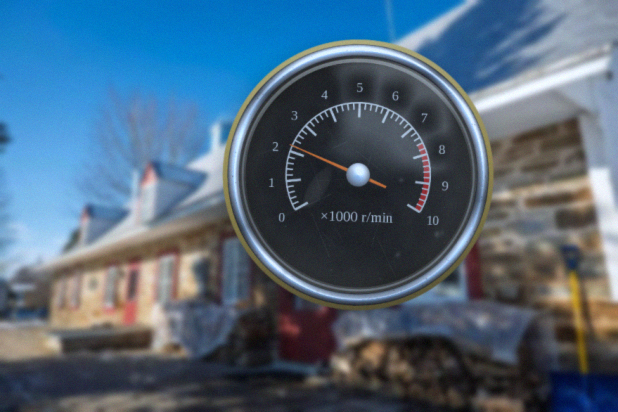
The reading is 2200rpm
